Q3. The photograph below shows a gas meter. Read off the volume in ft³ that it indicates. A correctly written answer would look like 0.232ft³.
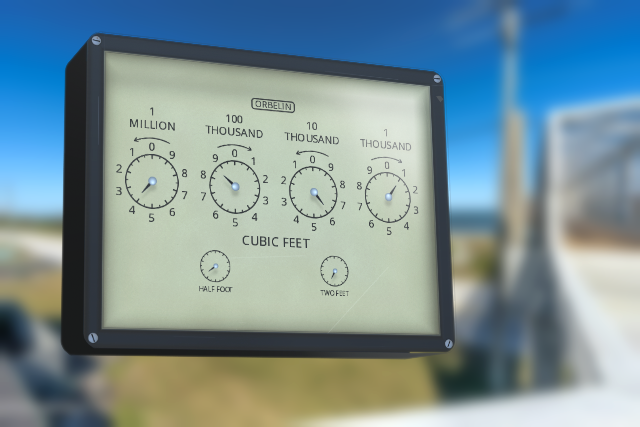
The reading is 386100ft³
